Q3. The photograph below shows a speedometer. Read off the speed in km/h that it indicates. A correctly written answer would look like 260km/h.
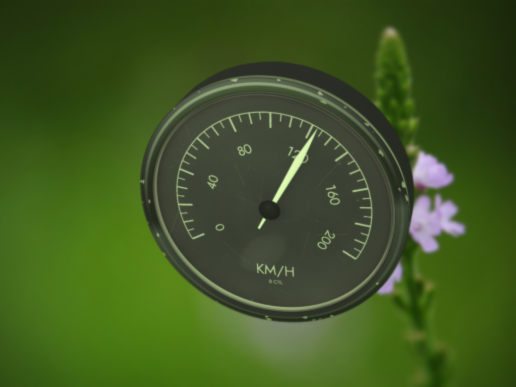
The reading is 122.5km/h
